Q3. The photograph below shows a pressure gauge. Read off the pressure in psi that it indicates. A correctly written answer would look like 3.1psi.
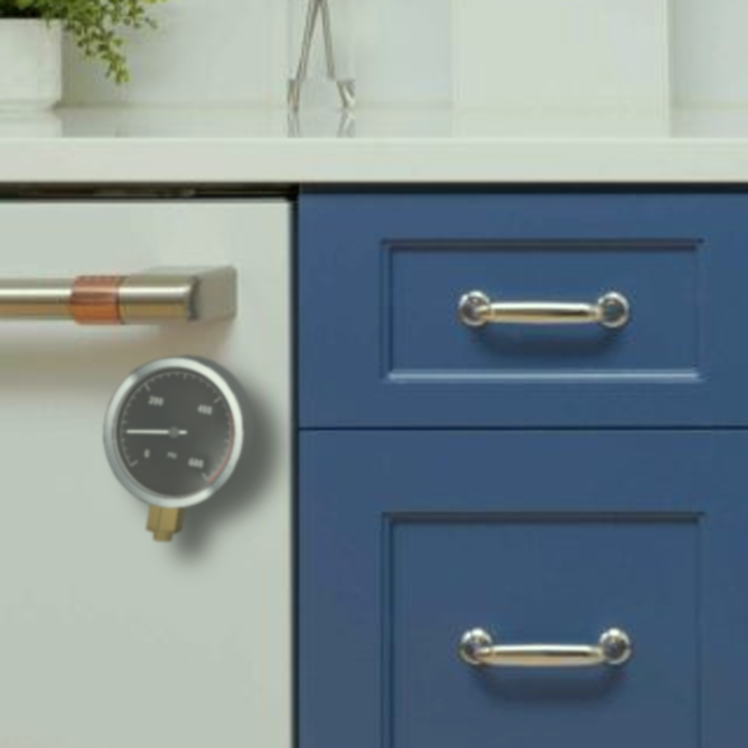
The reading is 80psi
